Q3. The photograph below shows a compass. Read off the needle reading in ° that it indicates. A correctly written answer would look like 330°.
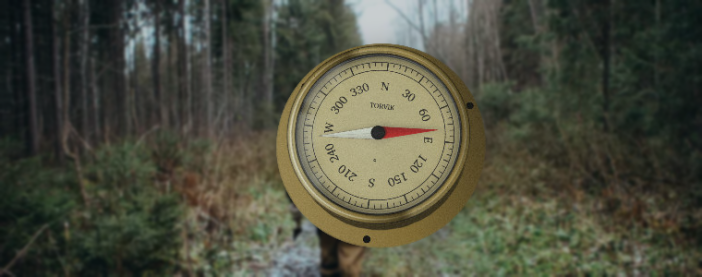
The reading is 80°
